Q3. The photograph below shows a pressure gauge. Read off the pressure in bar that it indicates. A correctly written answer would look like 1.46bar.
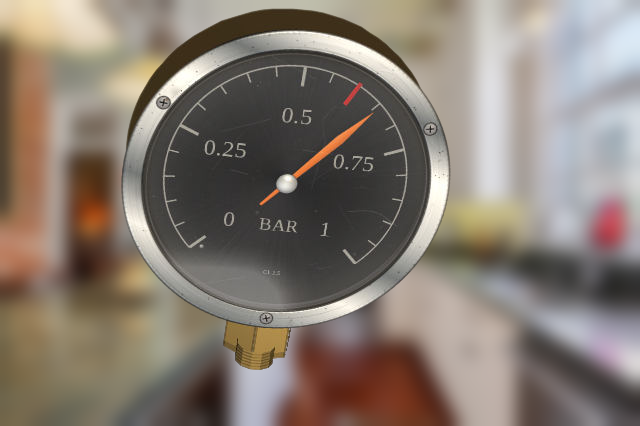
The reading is 0.65bar
